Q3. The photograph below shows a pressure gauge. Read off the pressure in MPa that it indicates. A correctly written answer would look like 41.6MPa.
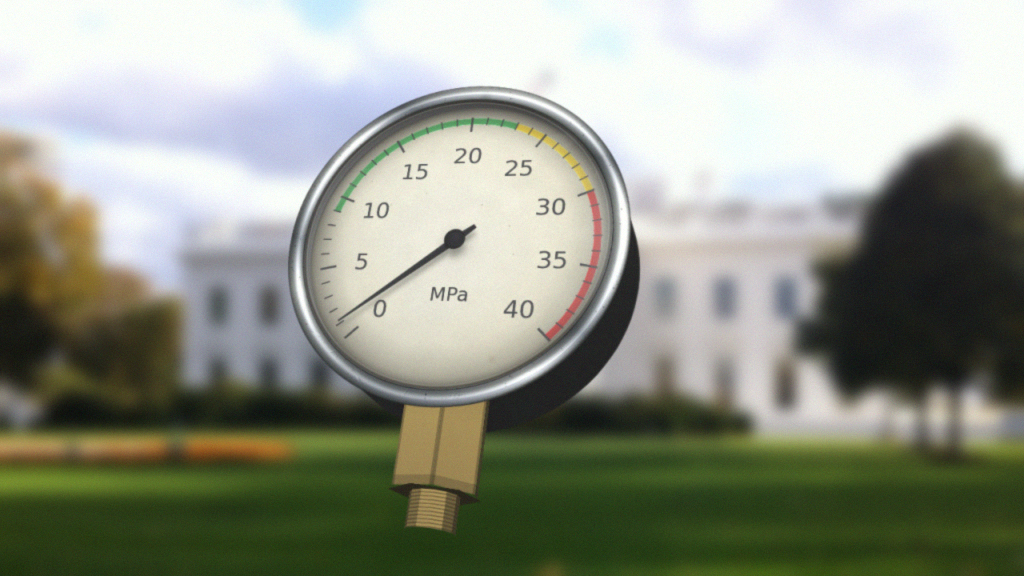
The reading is 1MPa
